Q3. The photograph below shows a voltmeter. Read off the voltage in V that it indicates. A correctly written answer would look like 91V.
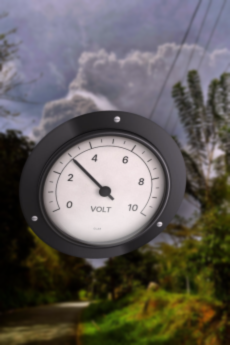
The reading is 3V
